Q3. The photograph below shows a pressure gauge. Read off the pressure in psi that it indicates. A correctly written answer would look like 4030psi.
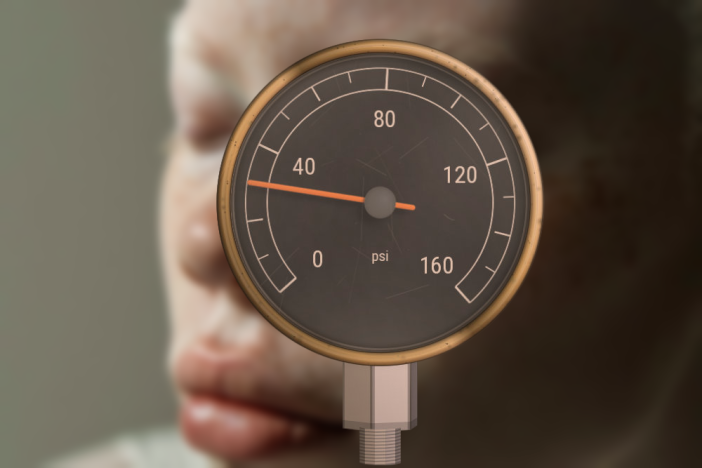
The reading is 30psi
